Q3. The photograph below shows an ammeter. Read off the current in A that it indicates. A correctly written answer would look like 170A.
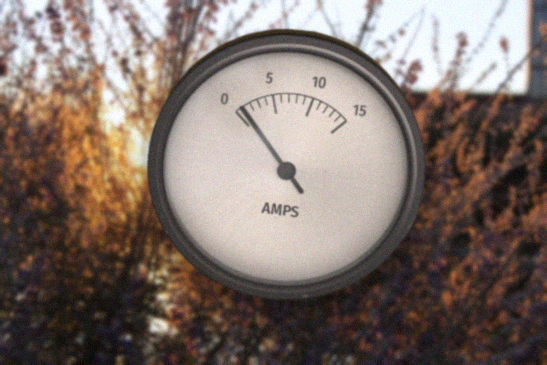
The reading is 1A
